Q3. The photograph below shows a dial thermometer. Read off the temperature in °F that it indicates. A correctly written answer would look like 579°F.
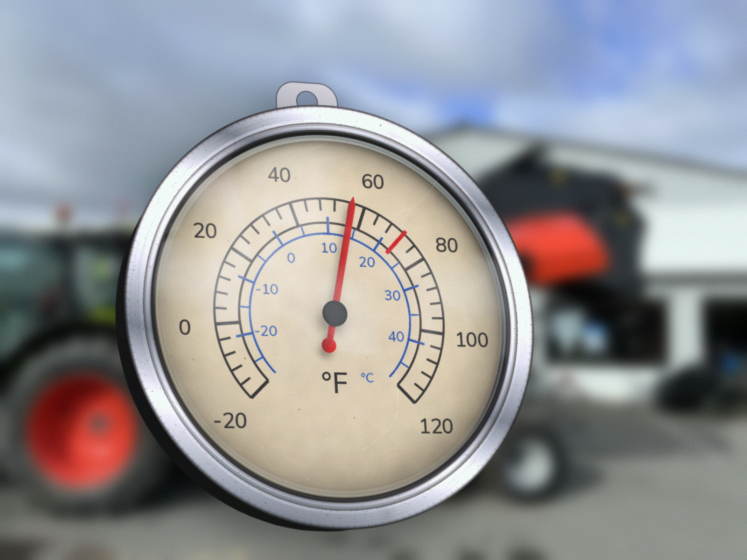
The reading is 56°F
